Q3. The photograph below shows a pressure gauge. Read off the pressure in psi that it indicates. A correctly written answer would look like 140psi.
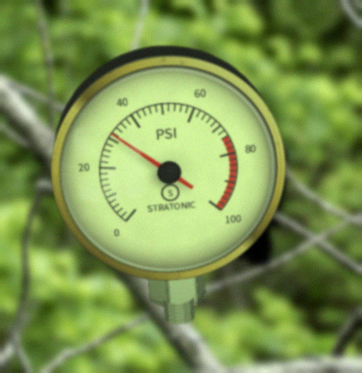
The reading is 32psi
